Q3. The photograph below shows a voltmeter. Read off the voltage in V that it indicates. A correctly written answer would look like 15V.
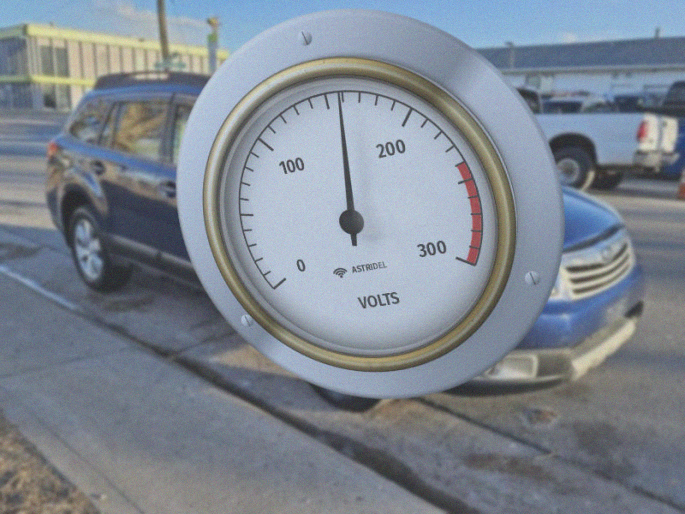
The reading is 160V
